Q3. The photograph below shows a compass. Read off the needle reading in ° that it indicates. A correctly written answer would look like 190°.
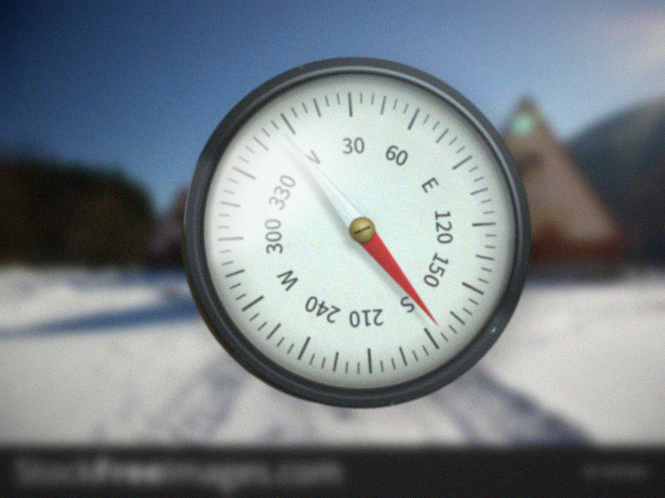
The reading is 175°
